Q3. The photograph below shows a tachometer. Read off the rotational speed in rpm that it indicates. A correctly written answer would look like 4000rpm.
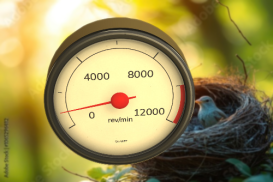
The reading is 1000rpm
